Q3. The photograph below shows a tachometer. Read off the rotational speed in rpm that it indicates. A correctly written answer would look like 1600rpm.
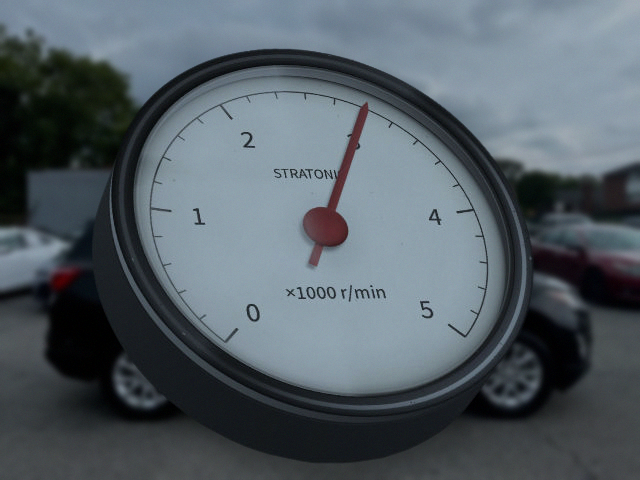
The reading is 3000rpm
